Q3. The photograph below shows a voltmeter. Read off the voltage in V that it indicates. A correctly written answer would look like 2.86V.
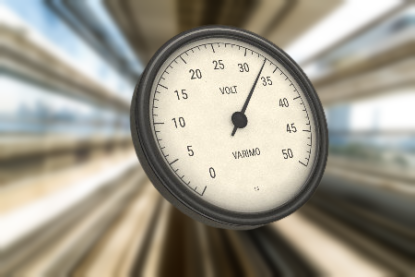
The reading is 33V
